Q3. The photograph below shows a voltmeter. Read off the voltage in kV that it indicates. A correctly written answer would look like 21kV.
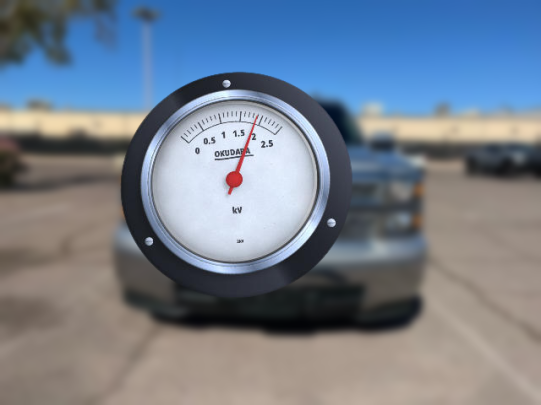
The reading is 1.9kV
